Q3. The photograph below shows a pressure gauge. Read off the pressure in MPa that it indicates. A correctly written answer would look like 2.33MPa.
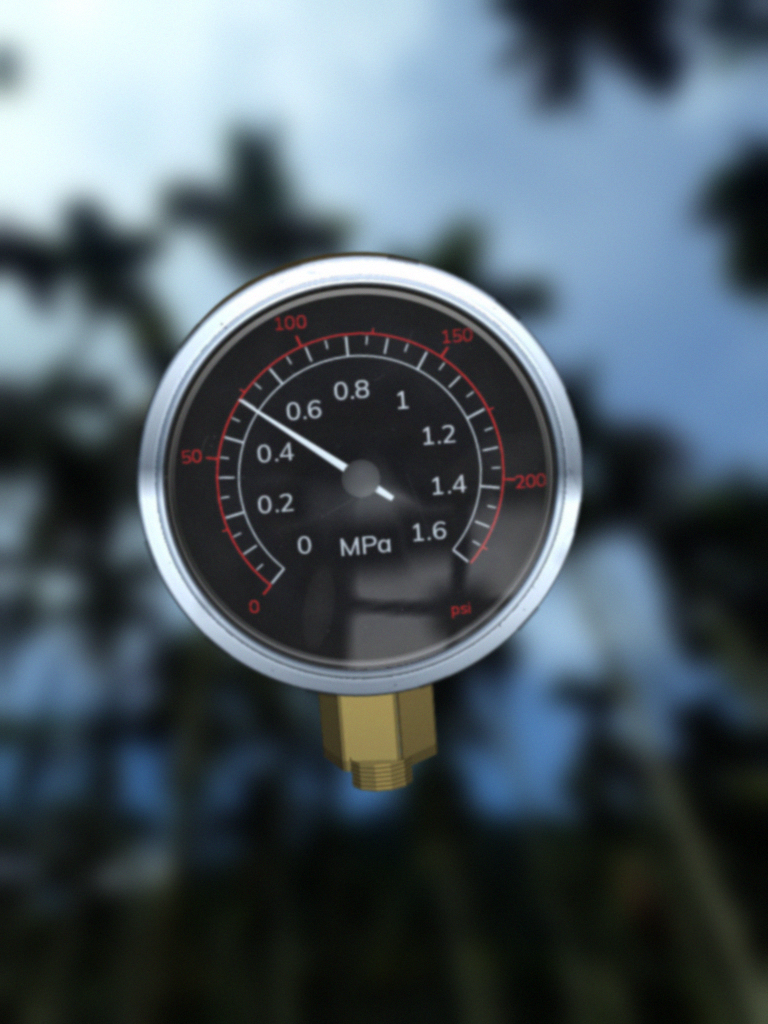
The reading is 0.5MPa
